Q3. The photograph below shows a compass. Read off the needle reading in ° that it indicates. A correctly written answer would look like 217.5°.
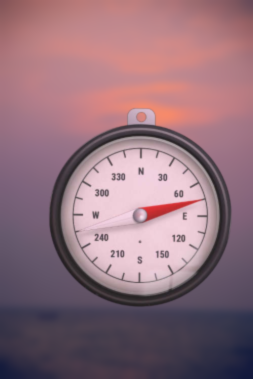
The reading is 75°
